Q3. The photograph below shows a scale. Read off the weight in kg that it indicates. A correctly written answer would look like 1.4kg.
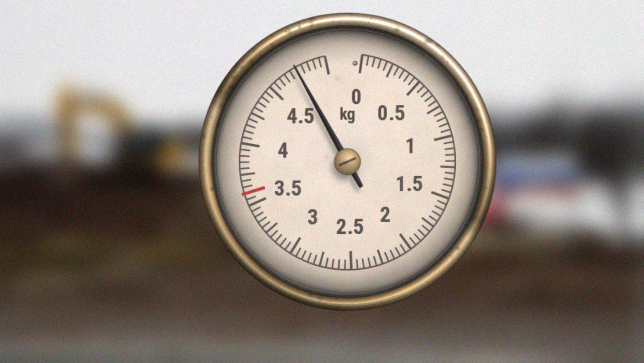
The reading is 4.75kg
